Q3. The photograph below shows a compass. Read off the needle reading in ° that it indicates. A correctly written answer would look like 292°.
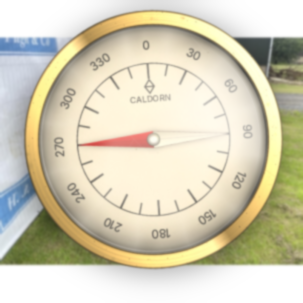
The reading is 270°
